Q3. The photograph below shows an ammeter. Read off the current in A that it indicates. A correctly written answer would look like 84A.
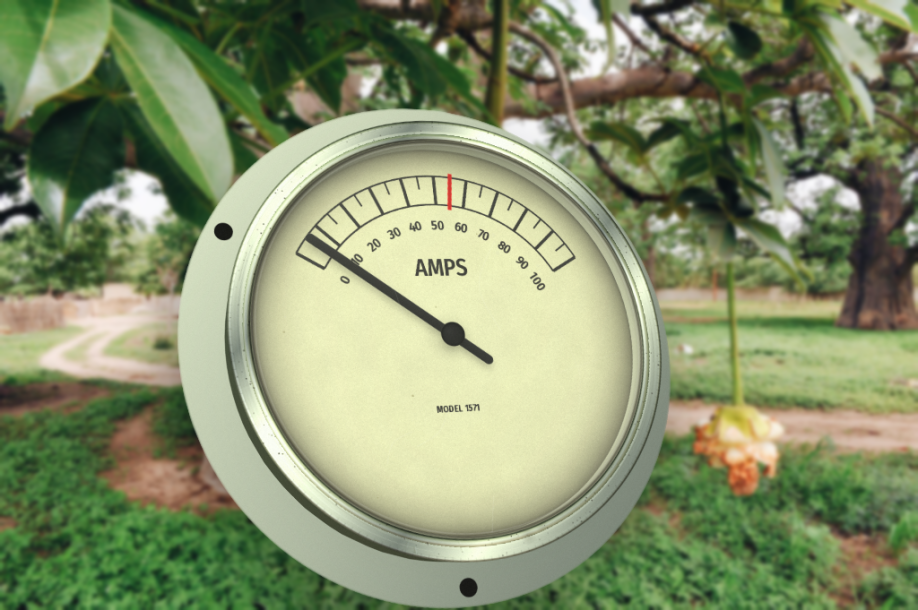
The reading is 5A
